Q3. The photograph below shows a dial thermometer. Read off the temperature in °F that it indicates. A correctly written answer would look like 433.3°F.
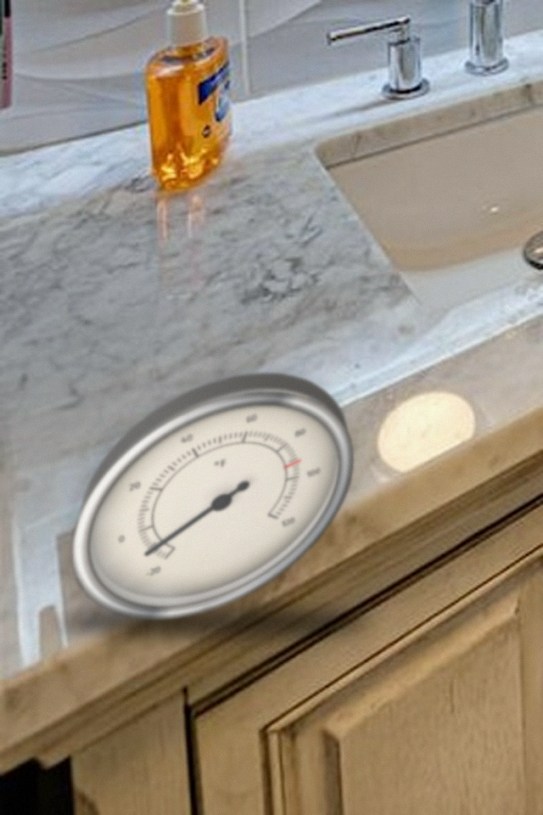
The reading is -10°F
